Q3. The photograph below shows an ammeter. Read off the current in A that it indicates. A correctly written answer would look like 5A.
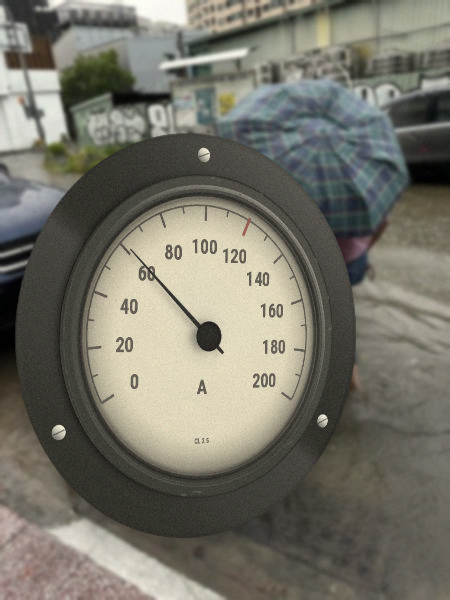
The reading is 60A
